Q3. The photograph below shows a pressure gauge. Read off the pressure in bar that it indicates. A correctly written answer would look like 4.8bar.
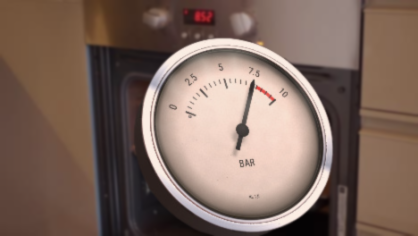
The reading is 7.5bar
